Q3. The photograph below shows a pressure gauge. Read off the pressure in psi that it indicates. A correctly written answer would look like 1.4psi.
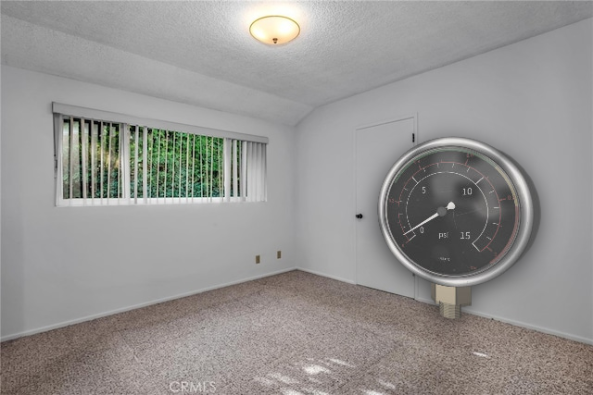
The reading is 0.5psi
